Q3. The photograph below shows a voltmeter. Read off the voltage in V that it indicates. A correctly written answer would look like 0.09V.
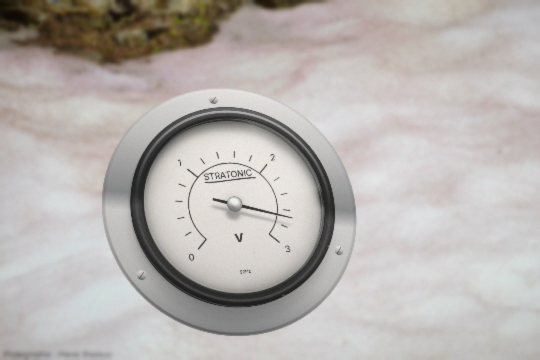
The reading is 2.7V
